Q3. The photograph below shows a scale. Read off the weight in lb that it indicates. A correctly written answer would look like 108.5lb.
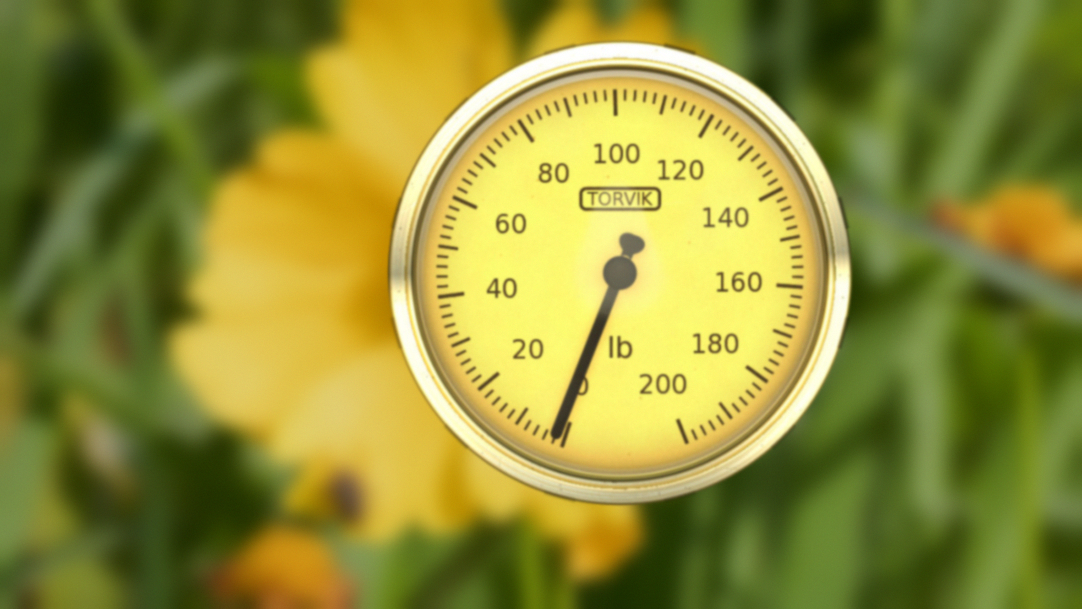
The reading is 2lb
